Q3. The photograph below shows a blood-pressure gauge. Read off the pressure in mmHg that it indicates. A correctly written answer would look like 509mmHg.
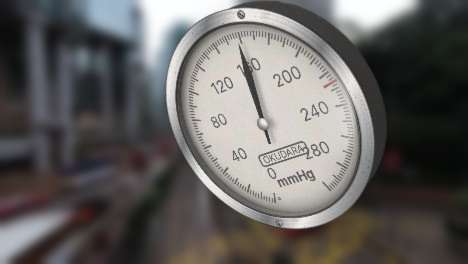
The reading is 160mmHg
